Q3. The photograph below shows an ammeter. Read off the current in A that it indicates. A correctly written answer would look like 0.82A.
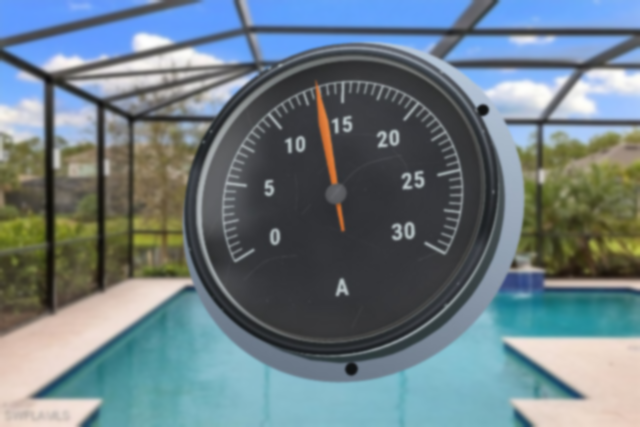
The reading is 13.5A
